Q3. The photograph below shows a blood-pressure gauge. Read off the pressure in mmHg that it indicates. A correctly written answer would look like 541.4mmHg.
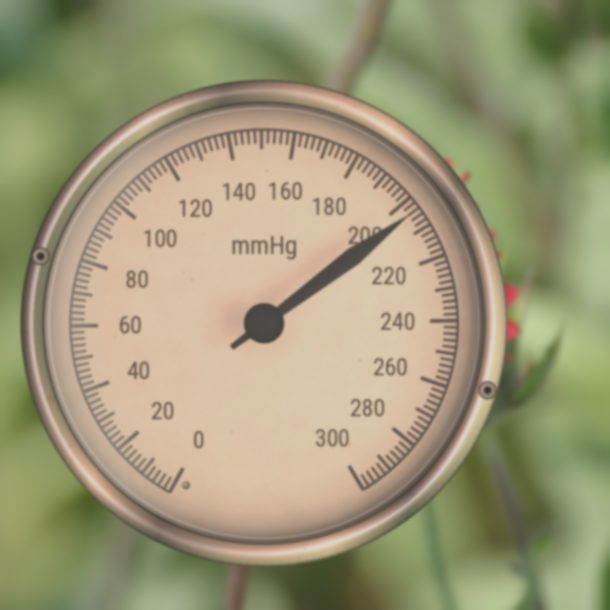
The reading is 204mmHg
